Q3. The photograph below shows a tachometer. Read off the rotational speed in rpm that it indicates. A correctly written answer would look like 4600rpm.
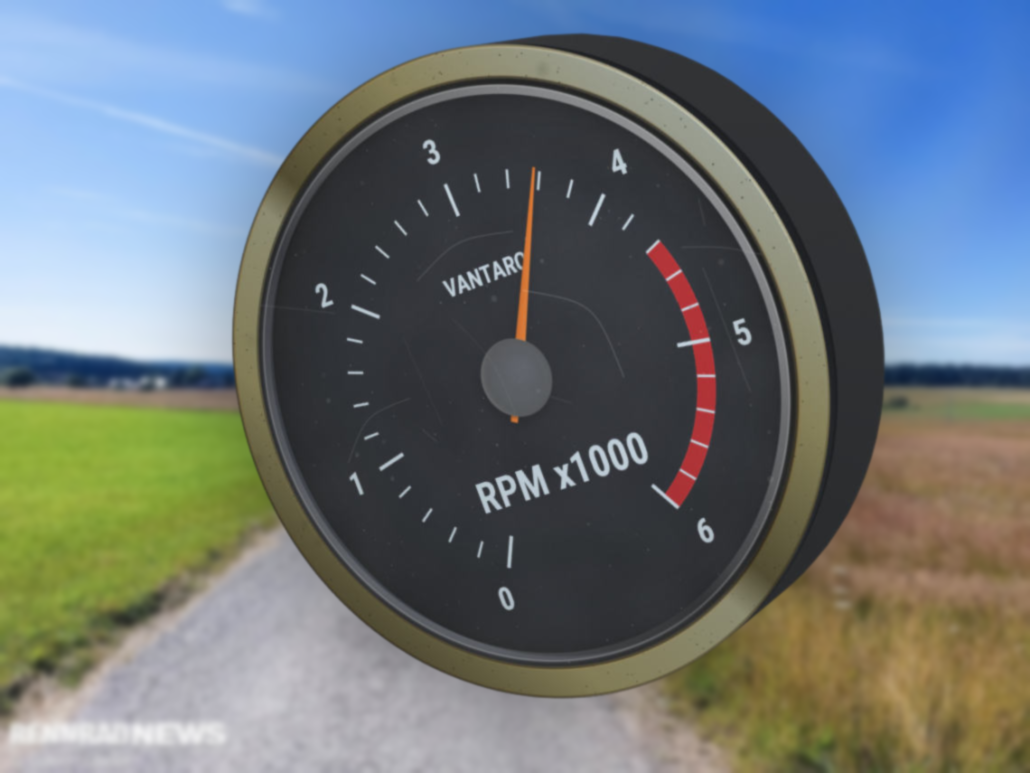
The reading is 3600rpm
